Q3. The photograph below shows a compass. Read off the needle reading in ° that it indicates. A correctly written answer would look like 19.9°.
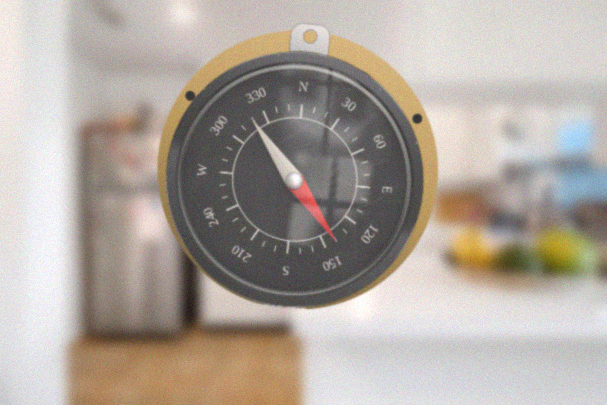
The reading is 140°
